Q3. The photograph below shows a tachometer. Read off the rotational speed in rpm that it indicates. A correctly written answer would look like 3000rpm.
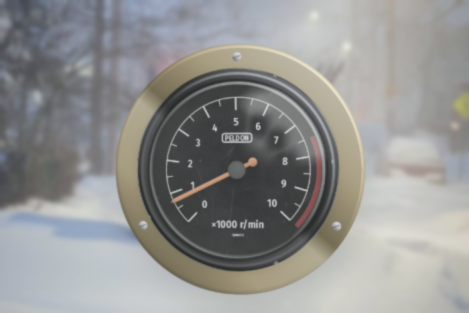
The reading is 750rpm
